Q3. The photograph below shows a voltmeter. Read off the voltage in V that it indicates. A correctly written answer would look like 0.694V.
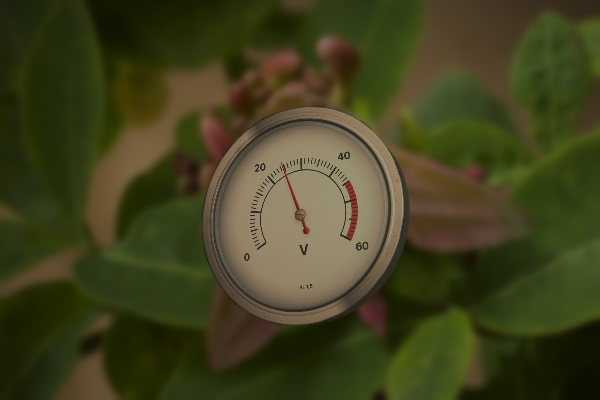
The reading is 25V
